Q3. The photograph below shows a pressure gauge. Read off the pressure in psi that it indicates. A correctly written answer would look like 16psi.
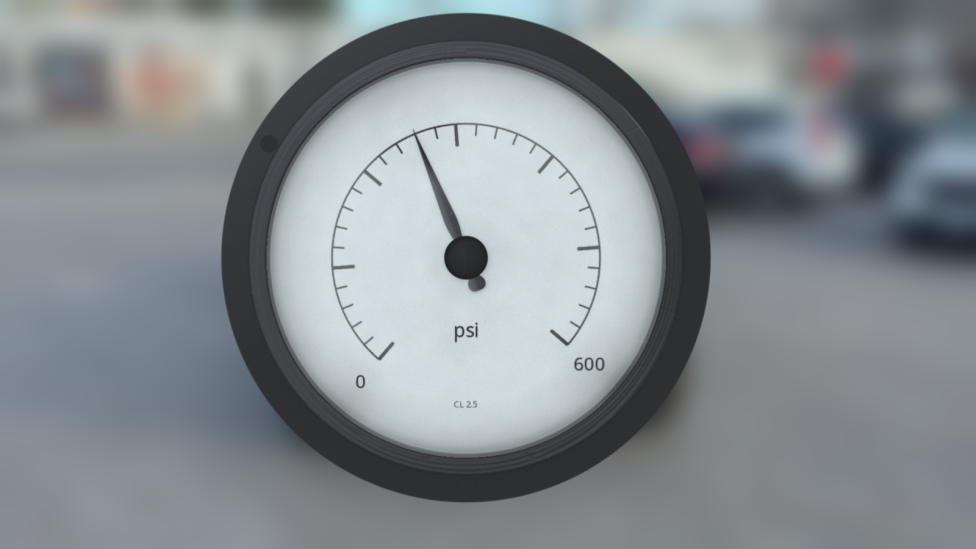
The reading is 260psi
